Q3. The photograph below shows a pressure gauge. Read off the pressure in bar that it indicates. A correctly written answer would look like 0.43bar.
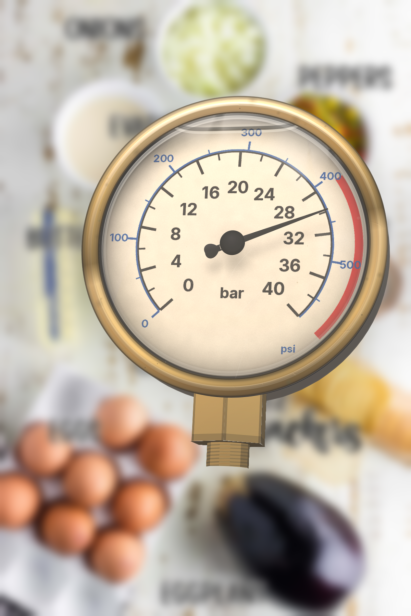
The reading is 30bar
